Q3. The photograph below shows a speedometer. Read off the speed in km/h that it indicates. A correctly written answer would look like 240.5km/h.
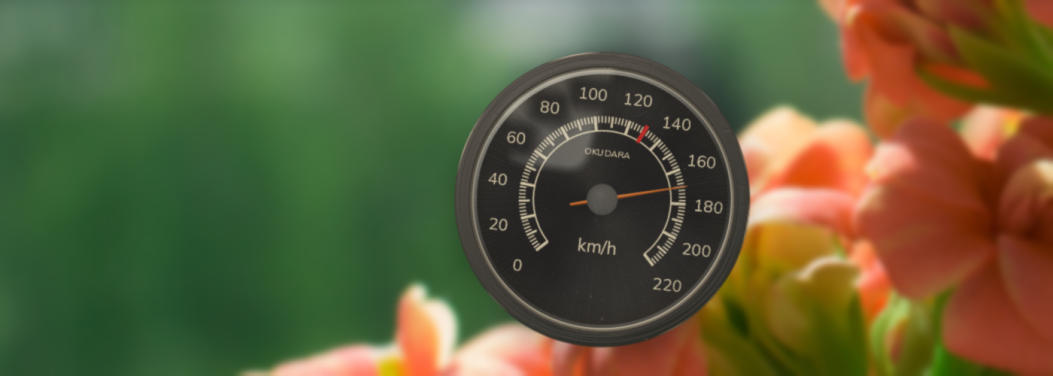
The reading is 170km/h
